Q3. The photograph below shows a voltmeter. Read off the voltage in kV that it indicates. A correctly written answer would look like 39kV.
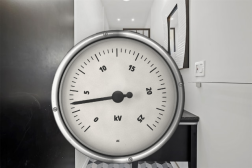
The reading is 3.5kV
